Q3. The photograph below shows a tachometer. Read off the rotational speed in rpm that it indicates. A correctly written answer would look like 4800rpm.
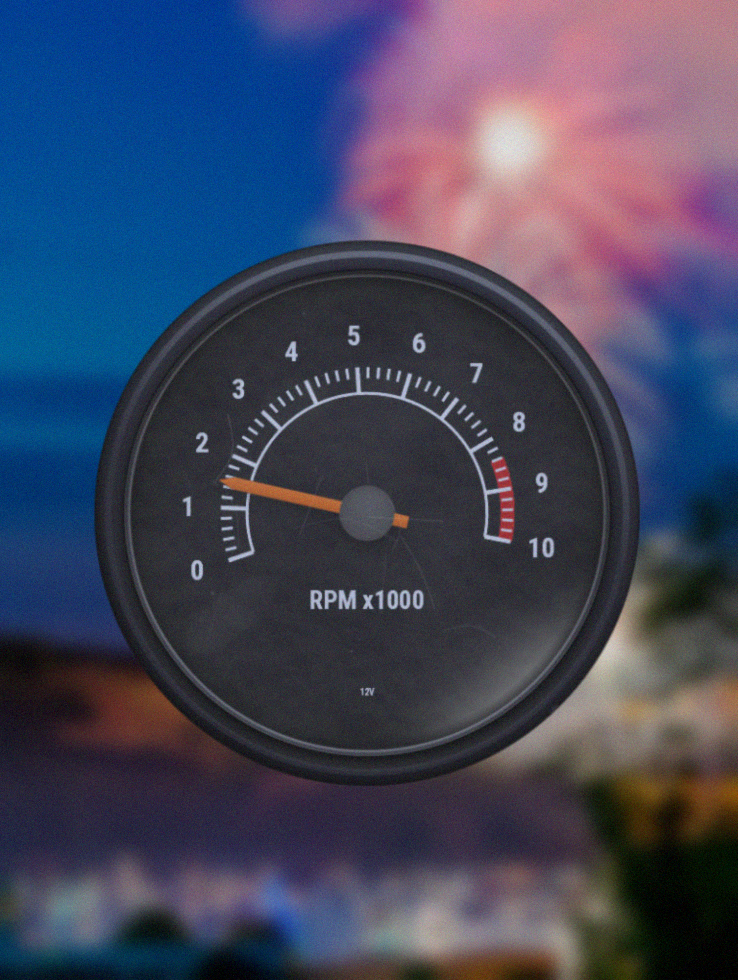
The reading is 1500rpm
